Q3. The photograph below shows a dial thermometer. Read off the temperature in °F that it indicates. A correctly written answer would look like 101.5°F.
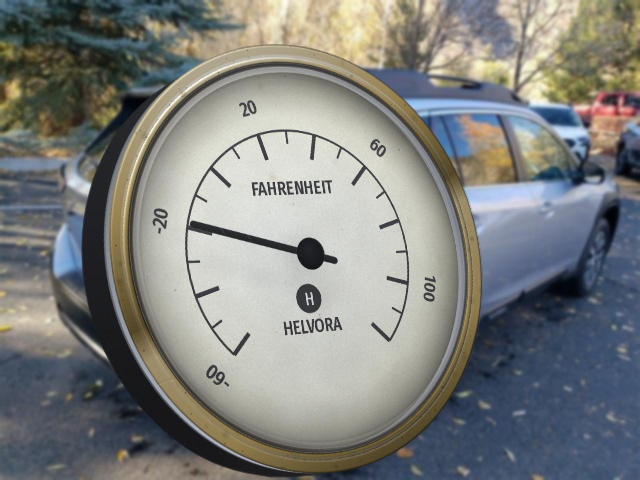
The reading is -20°F
